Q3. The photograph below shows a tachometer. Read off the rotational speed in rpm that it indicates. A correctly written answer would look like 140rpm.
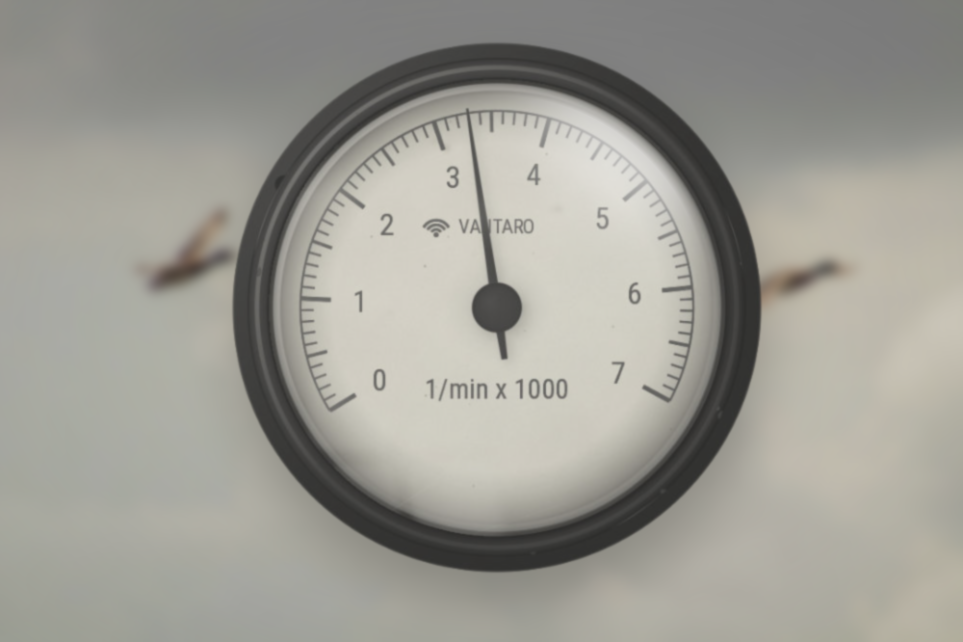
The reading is 3300rpm
